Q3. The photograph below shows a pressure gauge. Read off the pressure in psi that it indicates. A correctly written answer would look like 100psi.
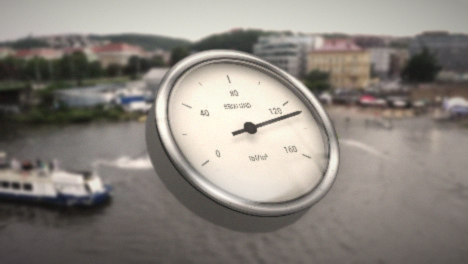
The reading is 130psi
